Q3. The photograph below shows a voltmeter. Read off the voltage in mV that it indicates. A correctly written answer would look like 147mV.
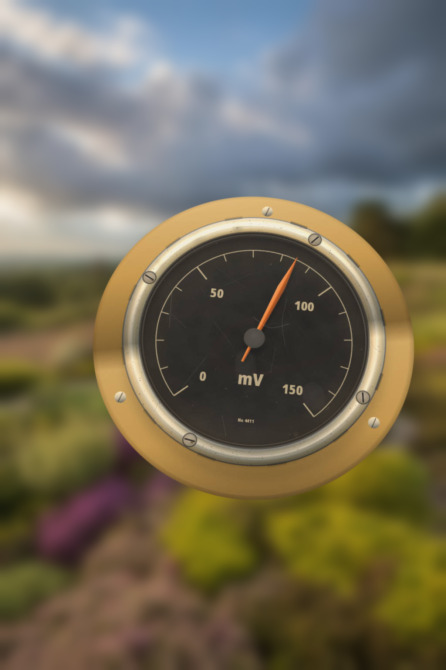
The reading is 85mV
